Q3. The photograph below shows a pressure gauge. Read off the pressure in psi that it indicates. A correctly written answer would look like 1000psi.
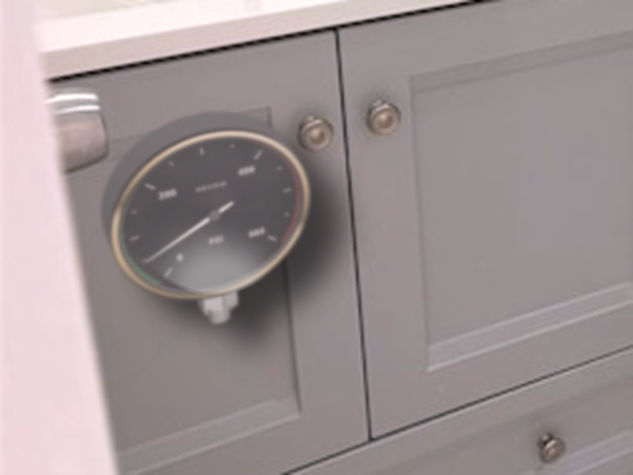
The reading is 50psi
